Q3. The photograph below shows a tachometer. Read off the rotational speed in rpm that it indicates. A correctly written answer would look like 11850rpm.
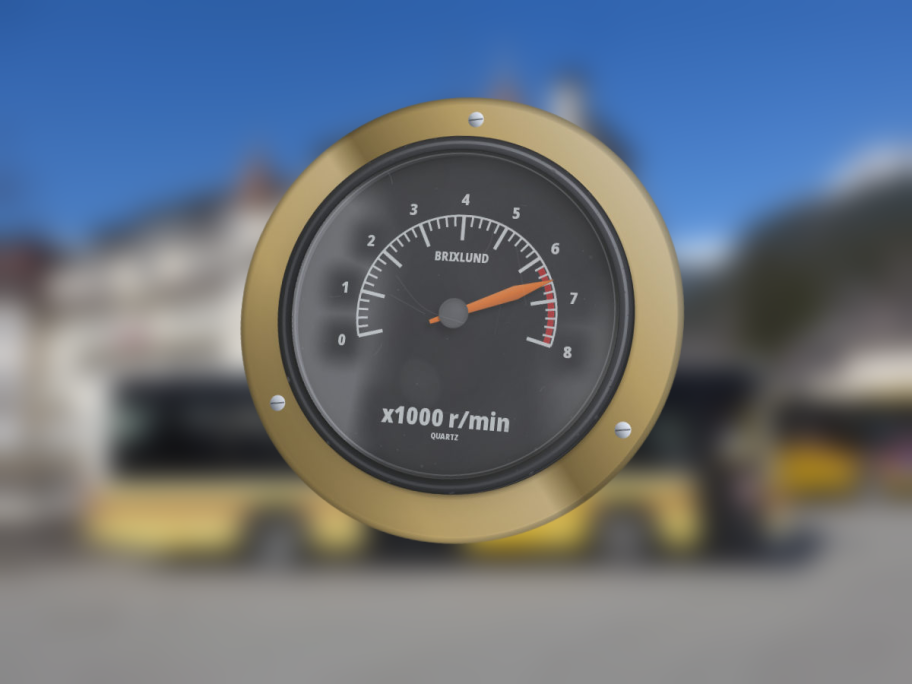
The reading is 6600rpm
